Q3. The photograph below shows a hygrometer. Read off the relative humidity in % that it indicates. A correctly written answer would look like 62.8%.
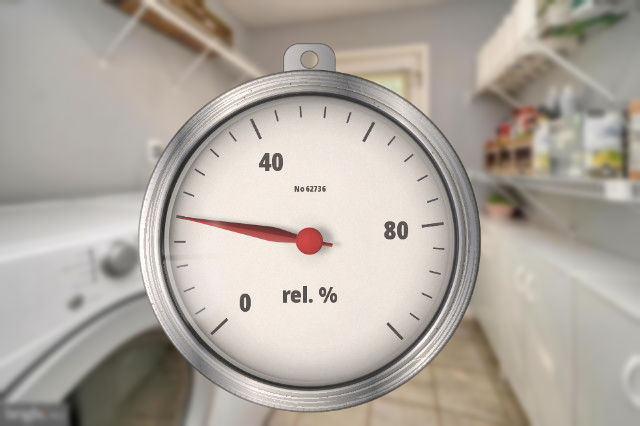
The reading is 20%
